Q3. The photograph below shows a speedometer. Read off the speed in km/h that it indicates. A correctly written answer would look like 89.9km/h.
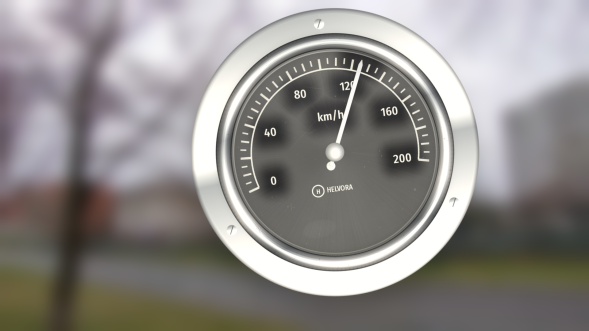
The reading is 125km/h
